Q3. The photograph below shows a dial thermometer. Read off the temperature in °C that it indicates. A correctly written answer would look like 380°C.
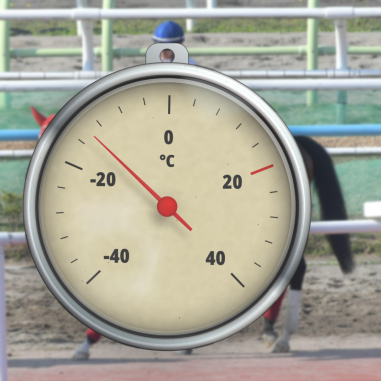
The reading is -14°C
